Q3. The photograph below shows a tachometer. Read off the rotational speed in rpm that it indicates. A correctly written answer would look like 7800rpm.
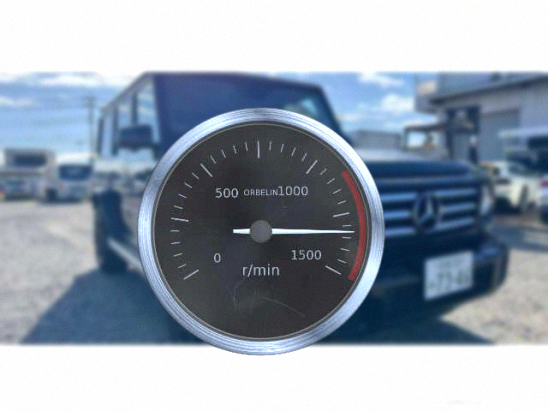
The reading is 1325rpm
